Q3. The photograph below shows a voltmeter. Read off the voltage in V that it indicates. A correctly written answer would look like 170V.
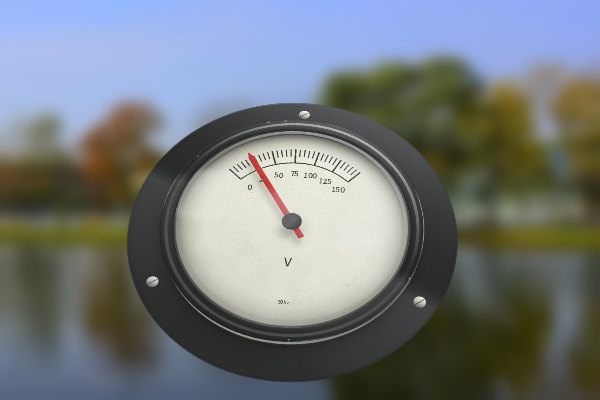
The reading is 25V
